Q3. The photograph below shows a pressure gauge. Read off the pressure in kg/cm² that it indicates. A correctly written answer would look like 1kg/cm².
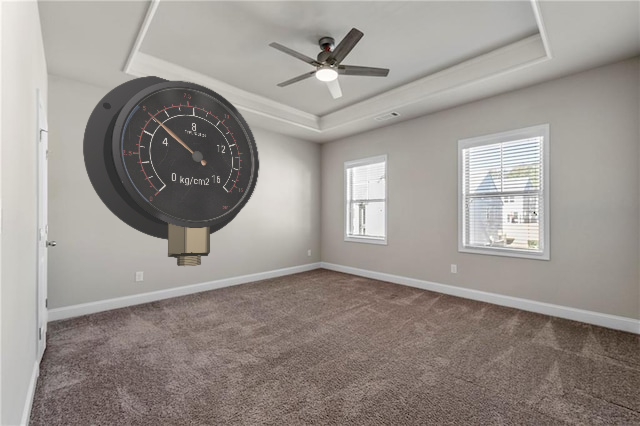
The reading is 5kg/cm²
